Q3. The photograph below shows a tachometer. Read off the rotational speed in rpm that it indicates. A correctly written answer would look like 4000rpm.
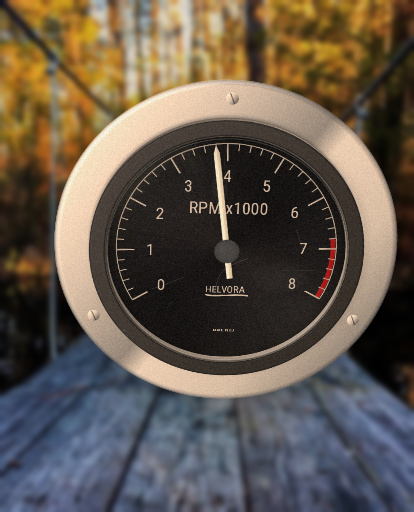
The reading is 3800rpm
